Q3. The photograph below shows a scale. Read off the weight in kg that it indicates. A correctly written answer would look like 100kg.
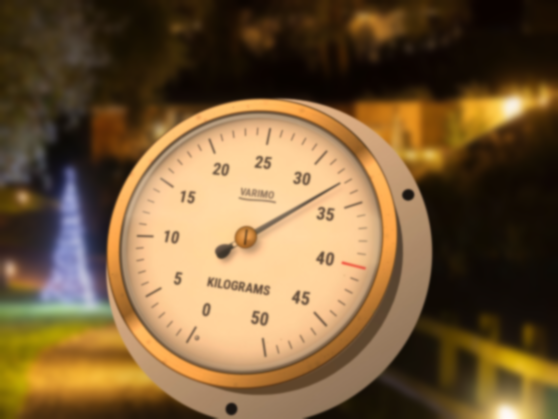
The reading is 33kg
